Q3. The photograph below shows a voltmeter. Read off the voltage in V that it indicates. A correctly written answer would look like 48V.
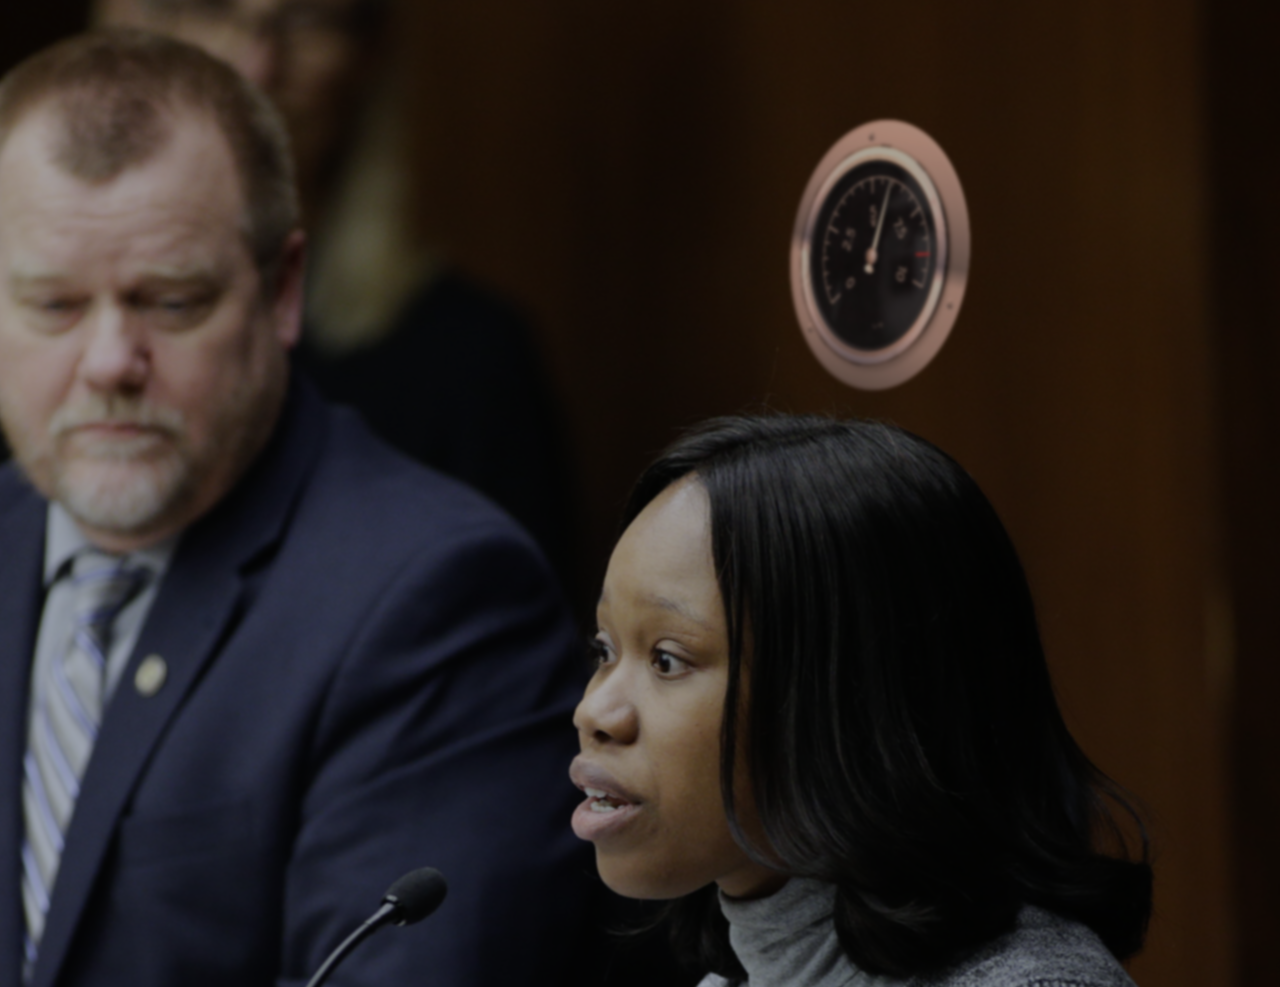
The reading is 6V
